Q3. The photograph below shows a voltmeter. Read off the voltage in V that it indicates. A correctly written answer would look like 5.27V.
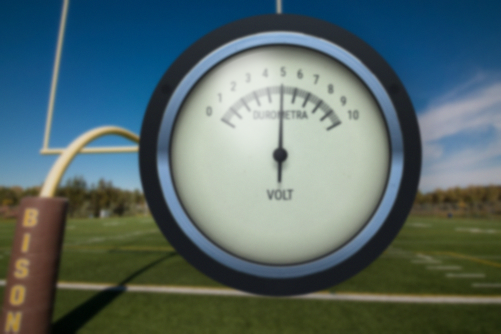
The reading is 5V
